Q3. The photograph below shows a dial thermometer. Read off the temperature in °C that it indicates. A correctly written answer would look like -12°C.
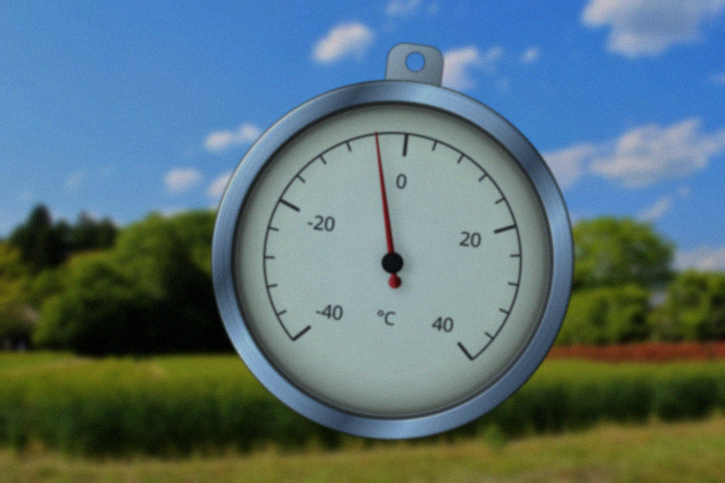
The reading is -4°C
